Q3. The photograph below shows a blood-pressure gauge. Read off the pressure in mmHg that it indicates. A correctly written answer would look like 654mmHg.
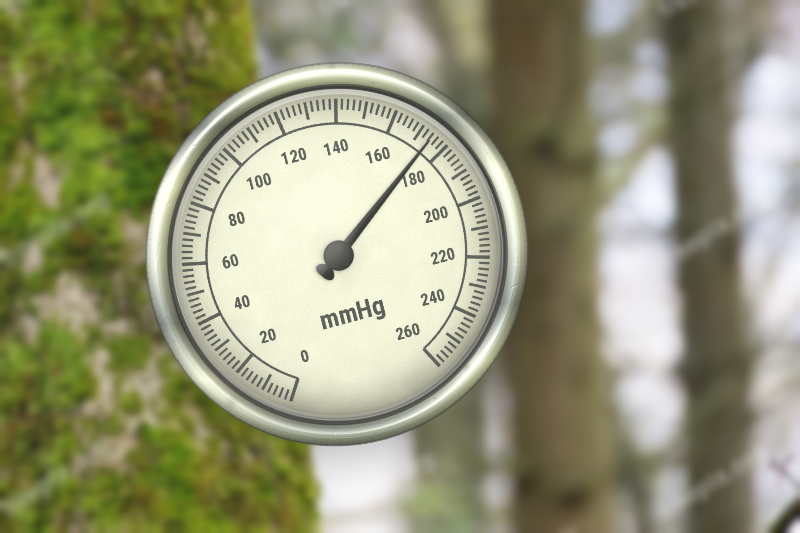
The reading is 174mmHg
